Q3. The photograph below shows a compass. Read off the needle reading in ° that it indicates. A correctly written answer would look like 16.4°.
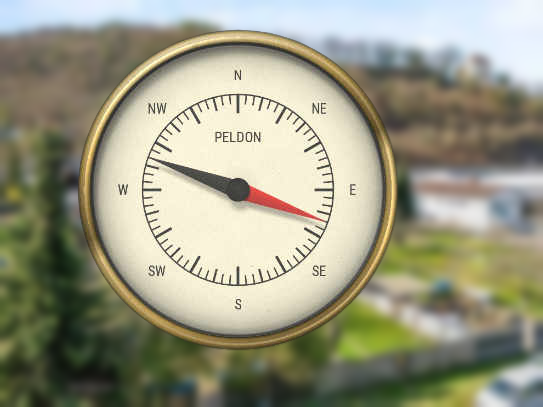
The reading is 110°
